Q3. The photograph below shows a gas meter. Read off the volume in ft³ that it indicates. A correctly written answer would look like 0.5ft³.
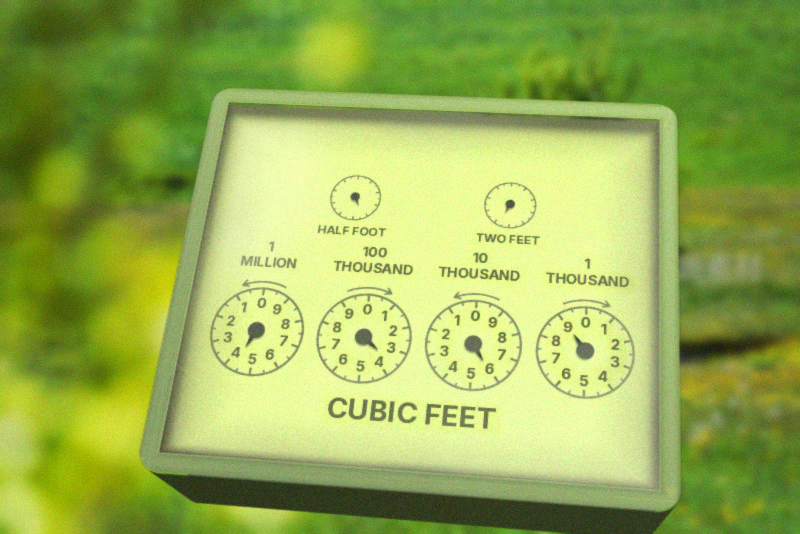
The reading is 435900ft³
